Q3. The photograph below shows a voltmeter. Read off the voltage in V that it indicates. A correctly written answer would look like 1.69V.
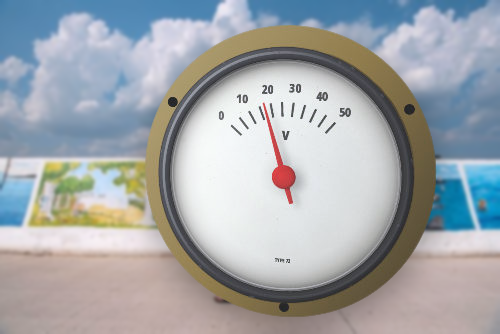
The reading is 17.5V
